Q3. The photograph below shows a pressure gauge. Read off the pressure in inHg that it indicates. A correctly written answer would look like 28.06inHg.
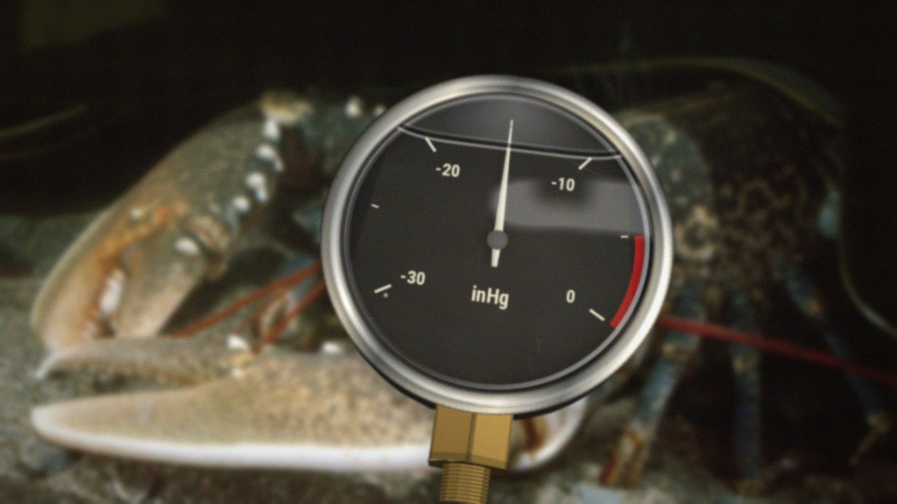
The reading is -15inHg
